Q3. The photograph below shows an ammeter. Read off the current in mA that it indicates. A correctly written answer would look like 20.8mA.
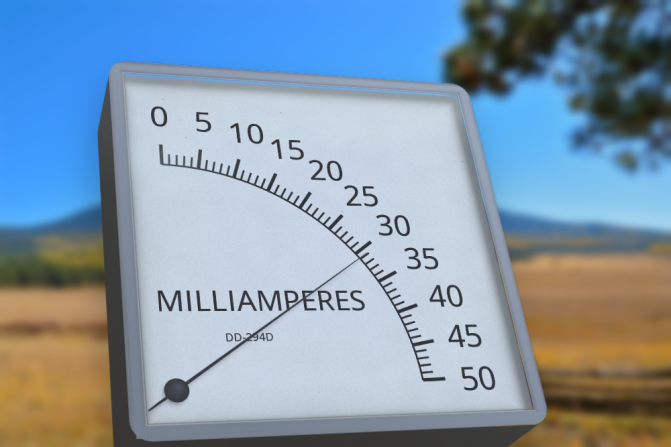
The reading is 31mA
